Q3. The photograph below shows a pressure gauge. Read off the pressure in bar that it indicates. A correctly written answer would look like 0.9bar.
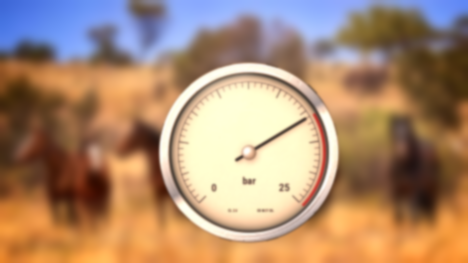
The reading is 18bar
